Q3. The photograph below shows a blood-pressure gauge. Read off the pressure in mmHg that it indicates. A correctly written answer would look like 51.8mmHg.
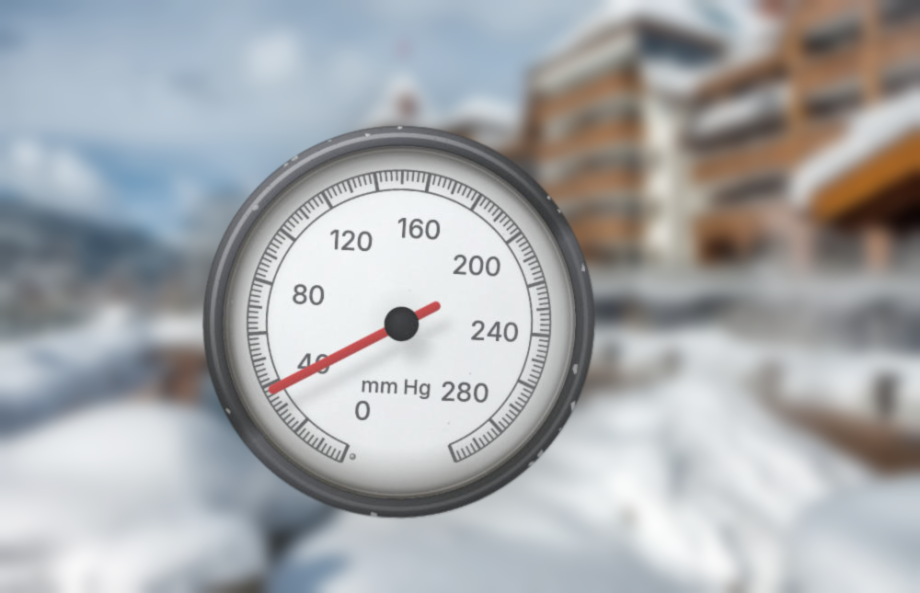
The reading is 38mmHg
